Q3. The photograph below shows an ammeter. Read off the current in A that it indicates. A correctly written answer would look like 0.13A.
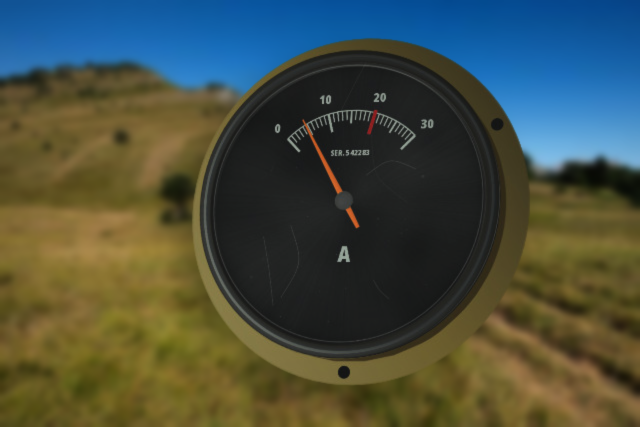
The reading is 5A
